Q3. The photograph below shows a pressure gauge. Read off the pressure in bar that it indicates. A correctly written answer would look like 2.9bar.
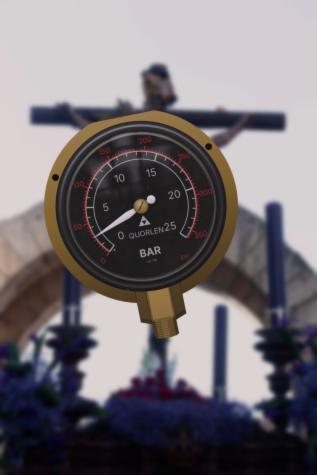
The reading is 2bar
